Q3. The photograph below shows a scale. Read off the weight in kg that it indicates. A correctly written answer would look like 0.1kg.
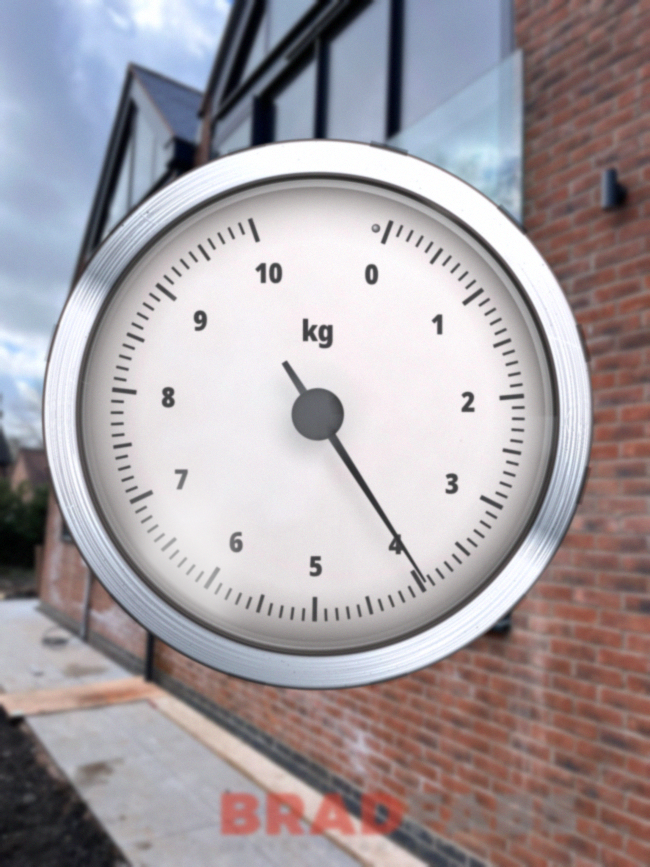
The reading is 3.95kg
